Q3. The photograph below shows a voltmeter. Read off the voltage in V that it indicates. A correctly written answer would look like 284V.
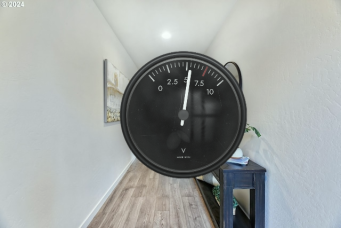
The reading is 5.5V
